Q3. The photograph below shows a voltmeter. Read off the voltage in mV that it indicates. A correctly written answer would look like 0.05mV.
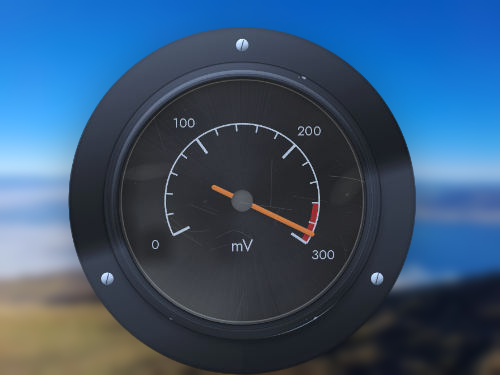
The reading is 290mV
